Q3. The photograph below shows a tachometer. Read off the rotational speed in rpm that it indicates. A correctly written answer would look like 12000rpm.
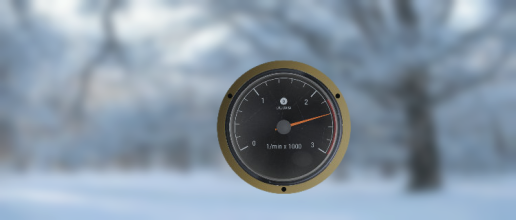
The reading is 2400rpm
